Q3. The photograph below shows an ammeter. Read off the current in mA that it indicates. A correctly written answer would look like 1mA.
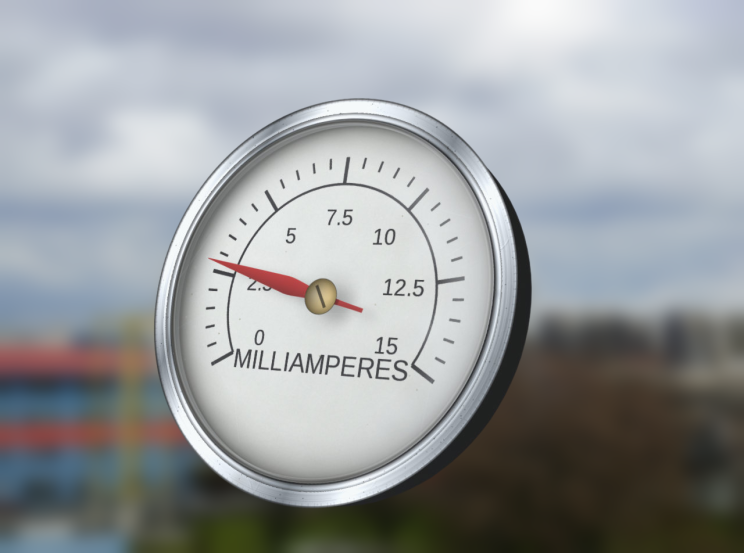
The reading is 2.75mA
